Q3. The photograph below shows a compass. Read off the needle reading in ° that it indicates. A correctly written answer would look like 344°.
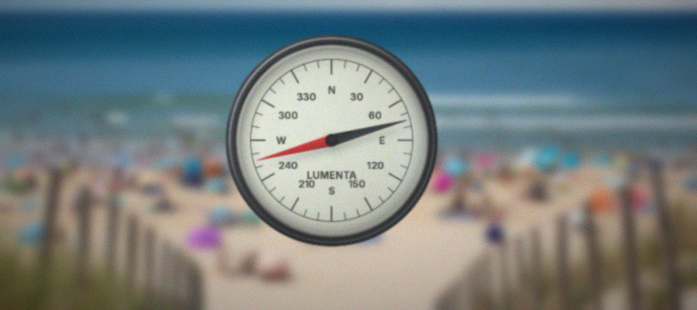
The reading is 255°
